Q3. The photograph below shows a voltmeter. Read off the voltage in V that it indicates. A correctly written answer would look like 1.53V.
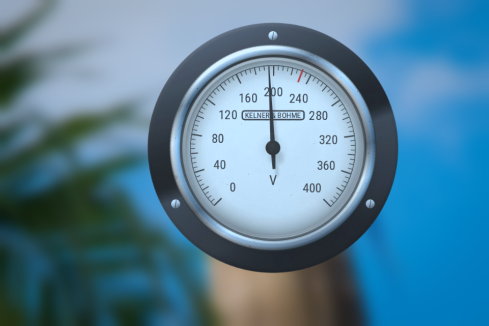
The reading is 195V
